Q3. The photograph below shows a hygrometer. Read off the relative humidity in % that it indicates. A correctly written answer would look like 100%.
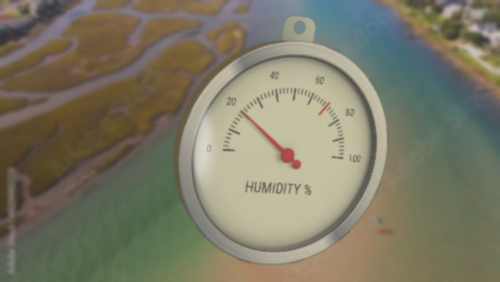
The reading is 20%
